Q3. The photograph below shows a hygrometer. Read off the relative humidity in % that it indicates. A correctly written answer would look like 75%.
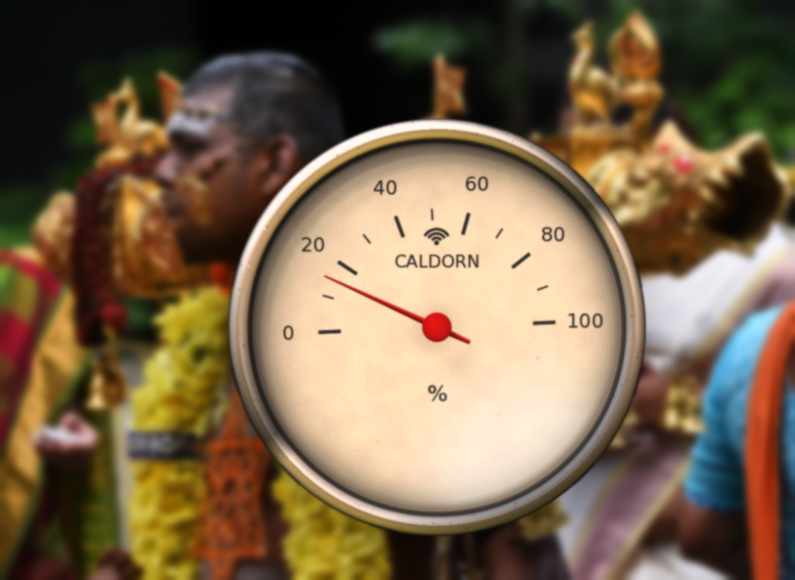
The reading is 15%
